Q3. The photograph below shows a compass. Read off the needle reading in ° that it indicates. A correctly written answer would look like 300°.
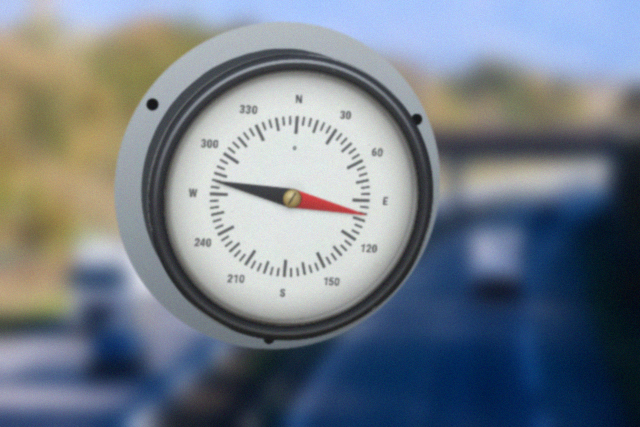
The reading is 100°
